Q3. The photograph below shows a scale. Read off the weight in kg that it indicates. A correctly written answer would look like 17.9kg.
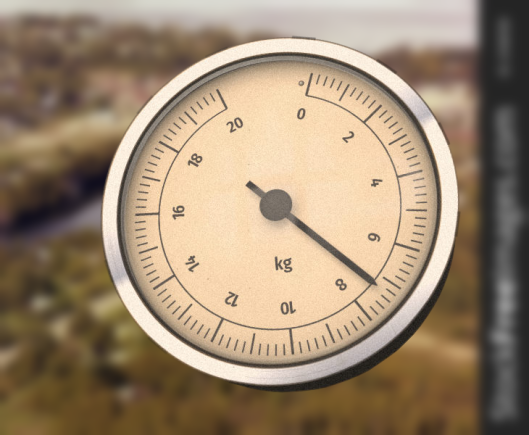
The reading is 7.3kg
